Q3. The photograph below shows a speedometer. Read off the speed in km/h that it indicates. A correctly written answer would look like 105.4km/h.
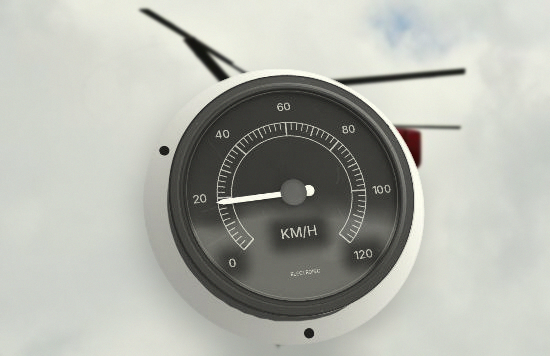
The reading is 18km/h
